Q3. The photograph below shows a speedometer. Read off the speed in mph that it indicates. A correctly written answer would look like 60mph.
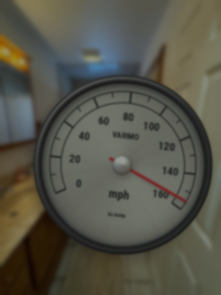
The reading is 155mph
